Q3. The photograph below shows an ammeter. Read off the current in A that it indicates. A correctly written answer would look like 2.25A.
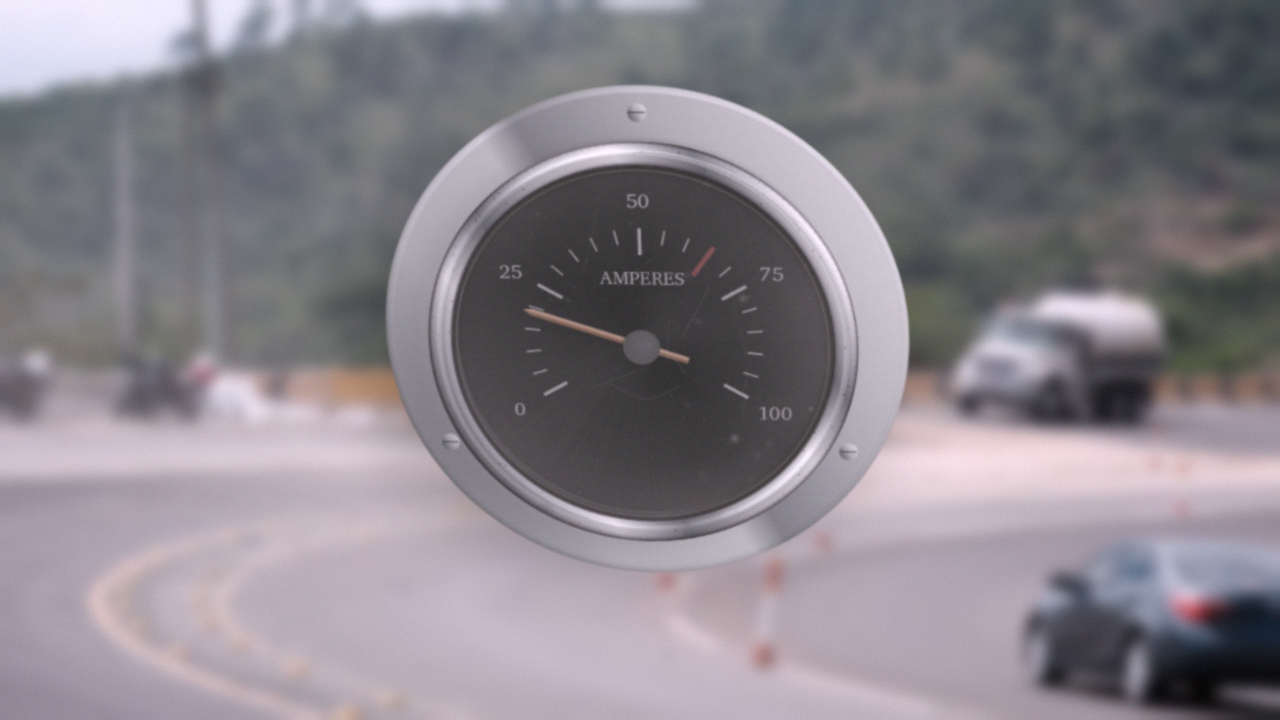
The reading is 20A
